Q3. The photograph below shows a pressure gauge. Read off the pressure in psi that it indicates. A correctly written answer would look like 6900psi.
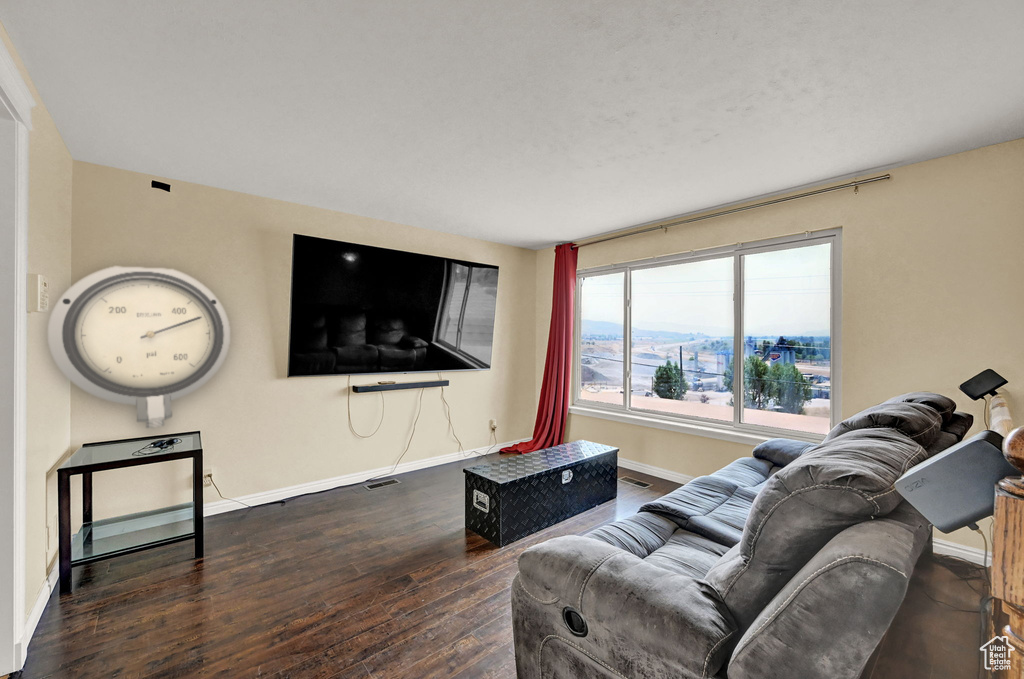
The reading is 450psi
